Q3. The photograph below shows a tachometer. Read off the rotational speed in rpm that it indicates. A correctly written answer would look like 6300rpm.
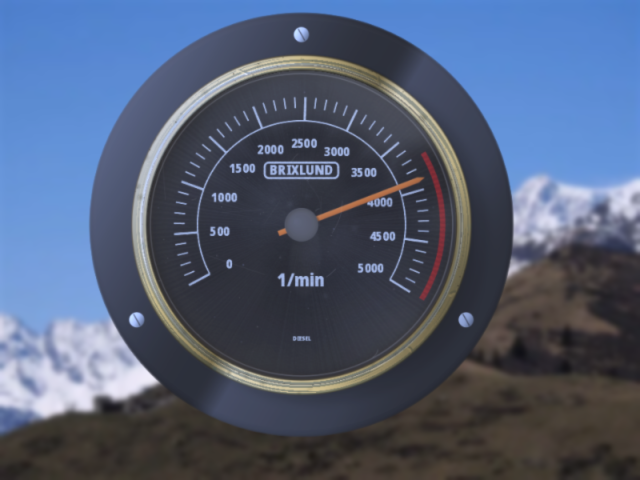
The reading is 3900rpm
